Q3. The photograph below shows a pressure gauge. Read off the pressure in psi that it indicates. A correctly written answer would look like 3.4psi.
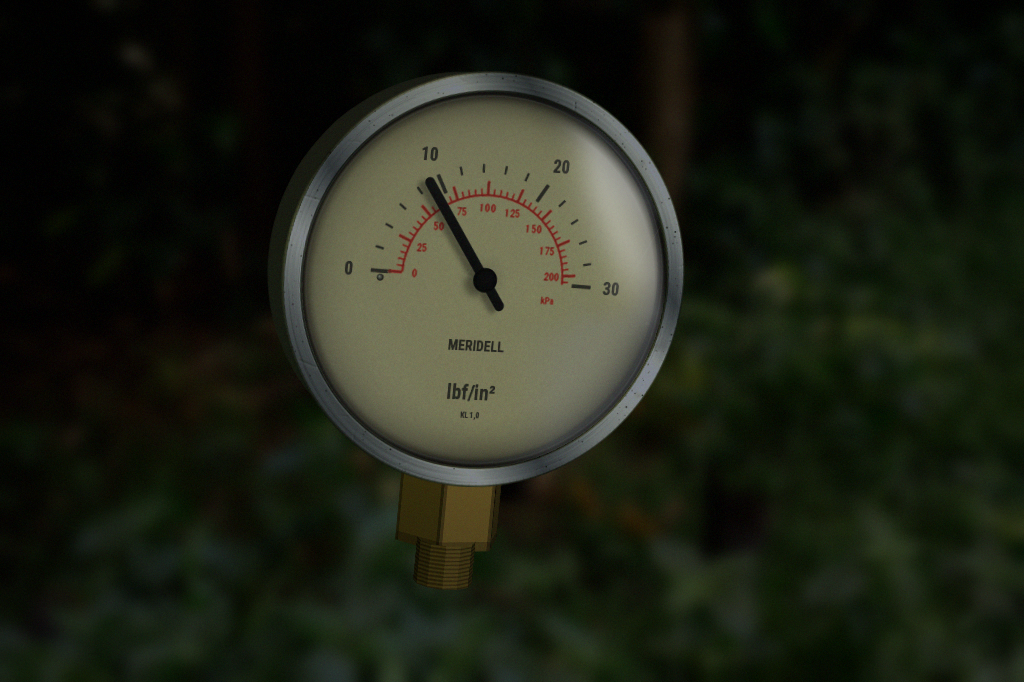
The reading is 9psi
